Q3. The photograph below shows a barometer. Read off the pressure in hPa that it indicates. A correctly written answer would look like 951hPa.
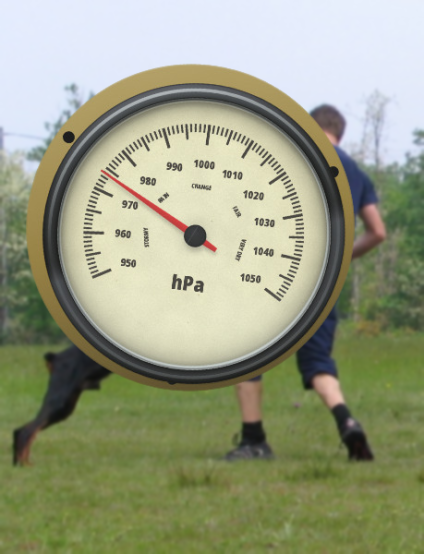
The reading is 974hPa
